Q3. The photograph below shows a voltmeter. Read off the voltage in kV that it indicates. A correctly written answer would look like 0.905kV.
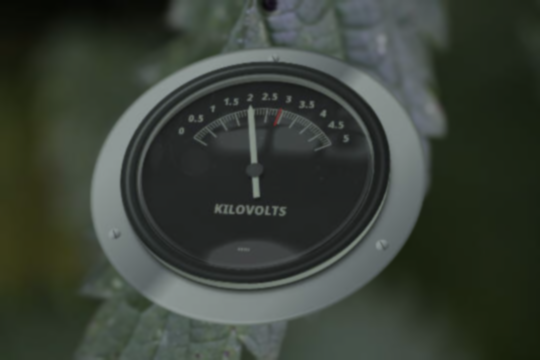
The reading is 2kV
